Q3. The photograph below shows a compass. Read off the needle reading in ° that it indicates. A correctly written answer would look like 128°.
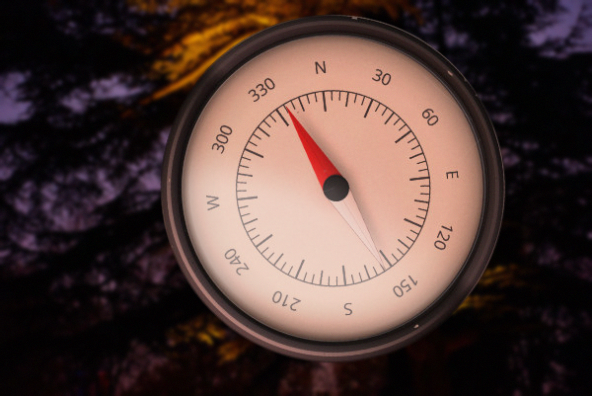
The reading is 335°
